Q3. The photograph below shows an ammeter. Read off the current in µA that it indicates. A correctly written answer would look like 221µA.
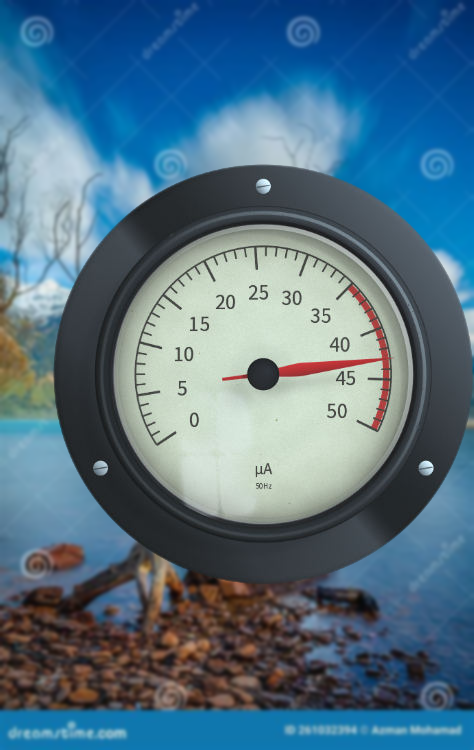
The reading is 43µA
